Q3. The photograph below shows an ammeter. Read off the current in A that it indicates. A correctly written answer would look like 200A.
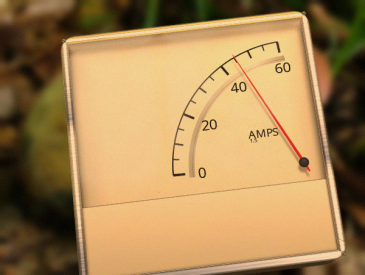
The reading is 45A
